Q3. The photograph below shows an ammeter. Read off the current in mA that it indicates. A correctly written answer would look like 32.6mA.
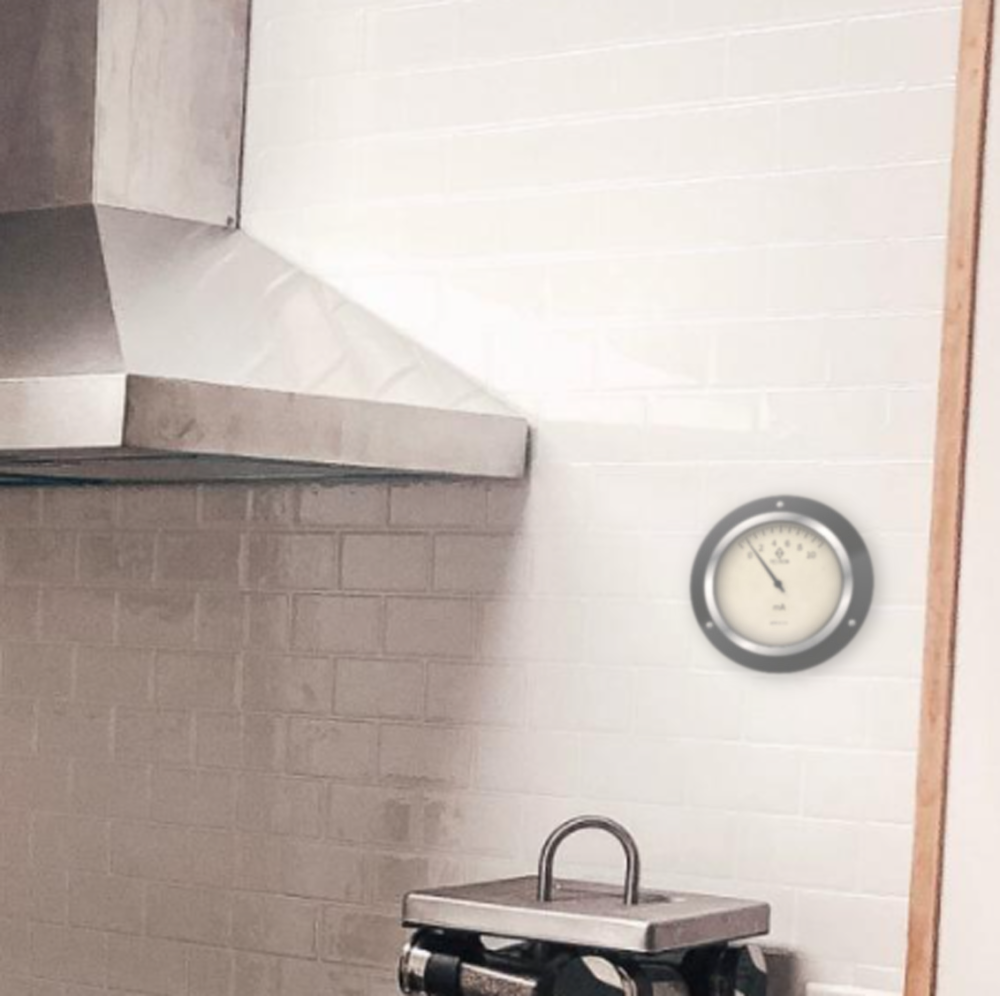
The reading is 1mA
